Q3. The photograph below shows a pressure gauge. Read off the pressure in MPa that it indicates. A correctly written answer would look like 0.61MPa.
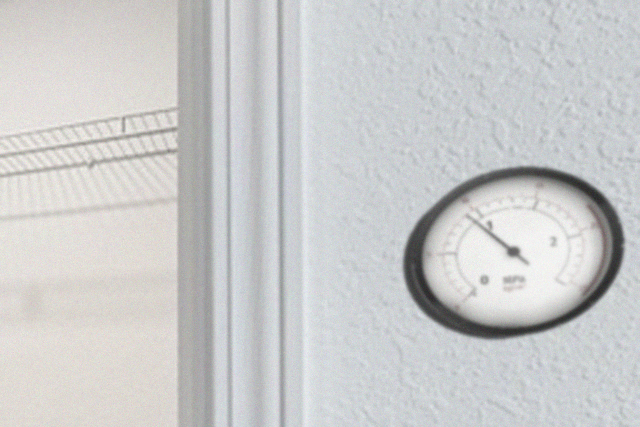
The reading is 0.9MPa
